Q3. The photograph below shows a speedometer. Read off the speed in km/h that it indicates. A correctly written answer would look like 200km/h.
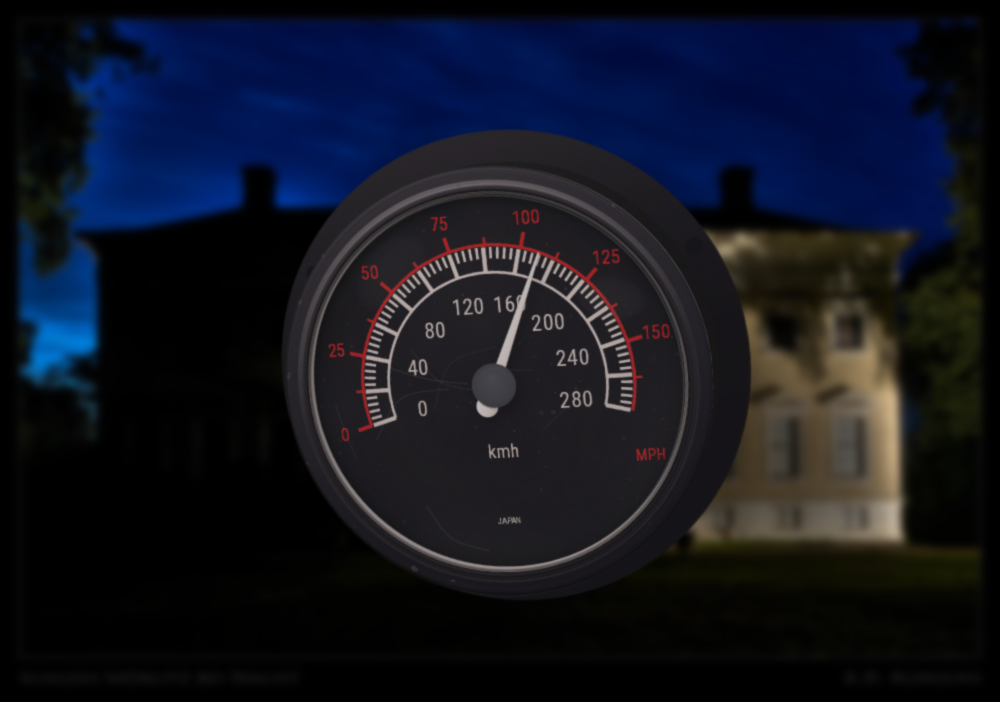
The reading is 172km/h
